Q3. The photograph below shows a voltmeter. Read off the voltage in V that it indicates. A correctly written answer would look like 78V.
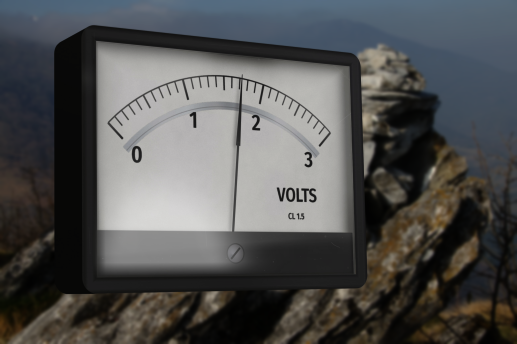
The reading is 1.7V
